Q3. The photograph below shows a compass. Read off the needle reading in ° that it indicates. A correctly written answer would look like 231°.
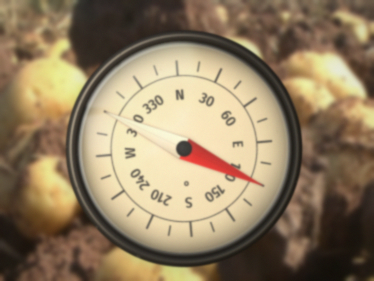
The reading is 120°
